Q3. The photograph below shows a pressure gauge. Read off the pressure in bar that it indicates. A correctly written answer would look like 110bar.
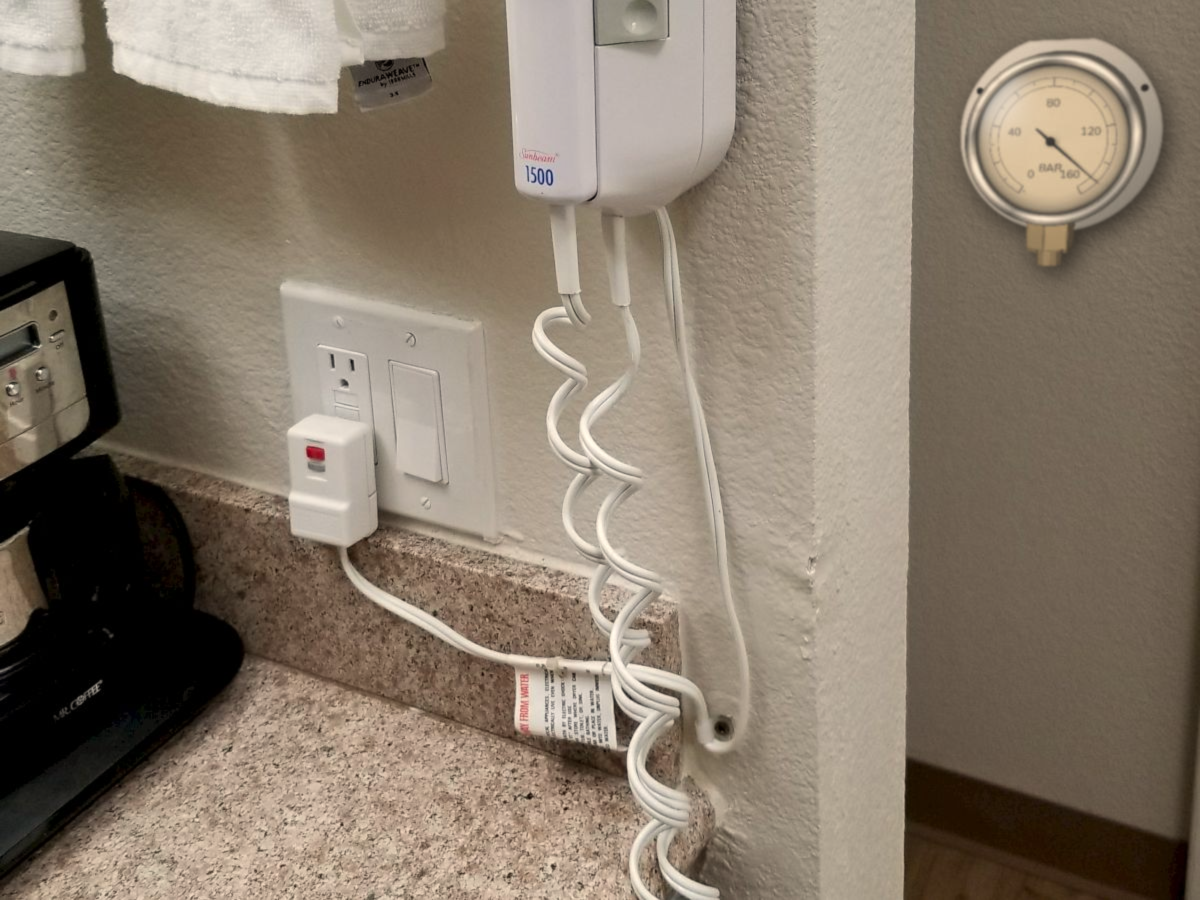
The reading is 150bar
